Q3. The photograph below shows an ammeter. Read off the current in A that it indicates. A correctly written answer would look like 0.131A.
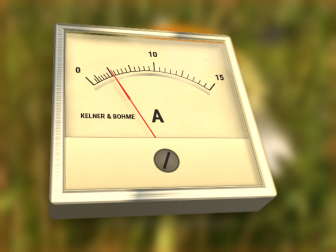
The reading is 5A
